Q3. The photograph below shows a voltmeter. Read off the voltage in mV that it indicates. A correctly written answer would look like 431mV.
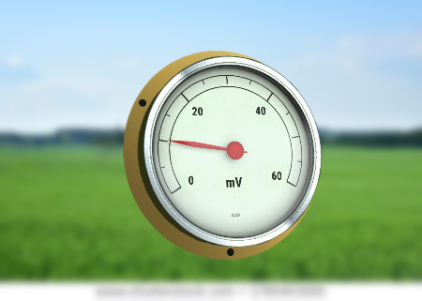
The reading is 10mV
